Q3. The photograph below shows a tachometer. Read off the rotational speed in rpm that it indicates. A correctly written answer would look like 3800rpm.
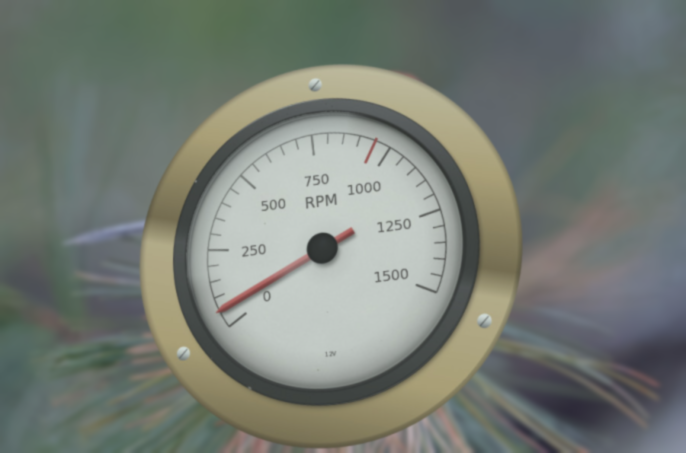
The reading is 50rpm
